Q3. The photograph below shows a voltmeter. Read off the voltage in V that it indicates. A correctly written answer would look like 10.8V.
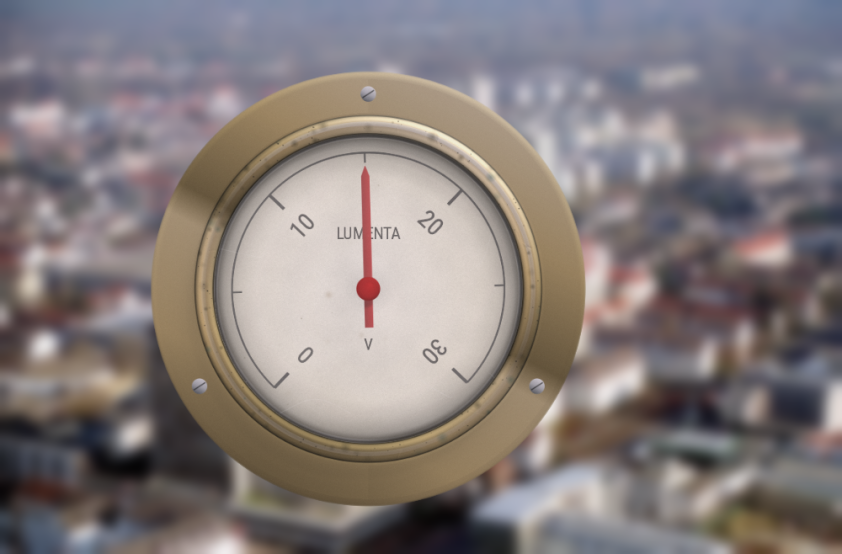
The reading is 15V
